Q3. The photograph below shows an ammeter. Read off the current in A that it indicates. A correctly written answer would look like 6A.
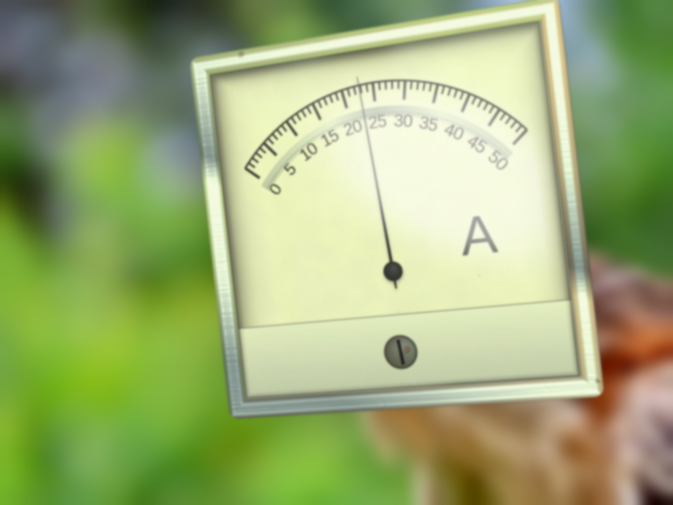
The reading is 23A
